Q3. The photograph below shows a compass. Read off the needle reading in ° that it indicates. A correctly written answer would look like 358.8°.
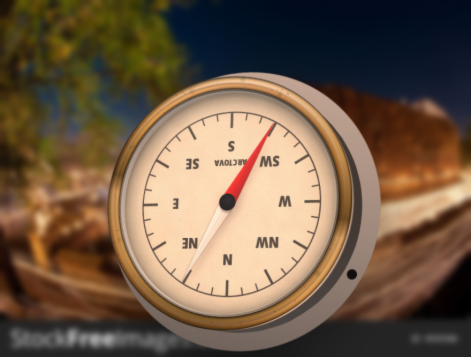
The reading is 210°
